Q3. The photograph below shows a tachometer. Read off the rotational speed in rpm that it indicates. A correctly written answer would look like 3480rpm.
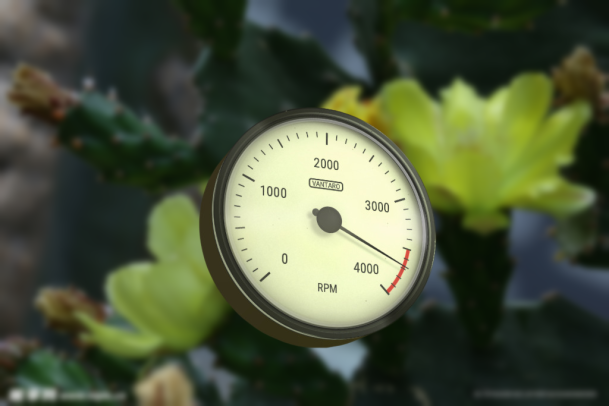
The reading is 3700rpm
